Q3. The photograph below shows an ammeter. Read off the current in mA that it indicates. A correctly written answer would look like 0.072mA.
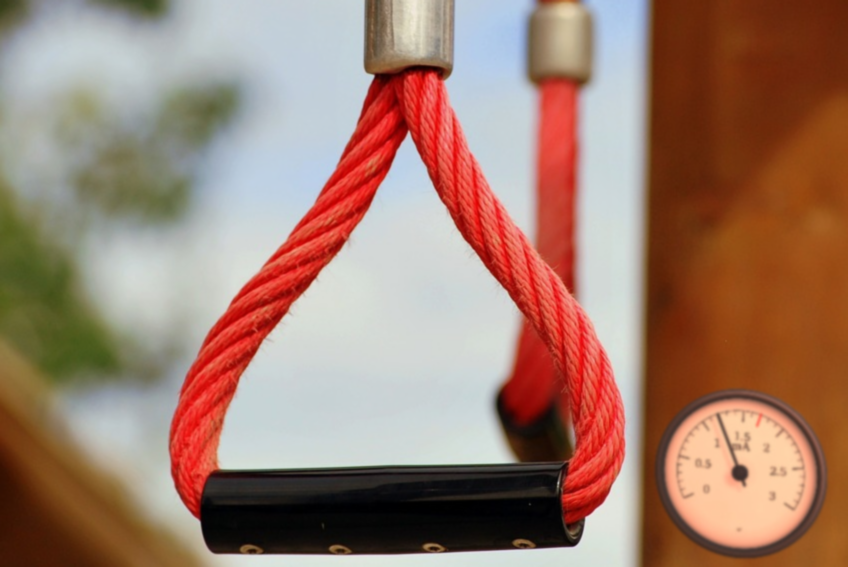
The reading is 1.2mA
